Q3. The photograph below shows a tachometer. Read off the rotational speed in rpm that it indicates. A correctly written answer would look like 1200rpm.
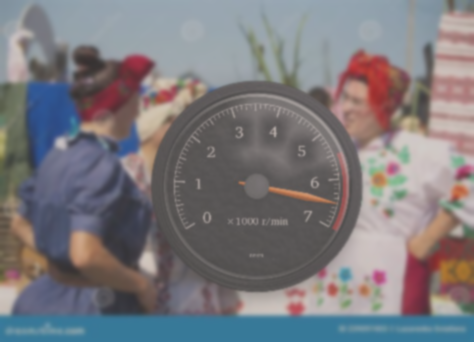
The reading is 6500rpm
